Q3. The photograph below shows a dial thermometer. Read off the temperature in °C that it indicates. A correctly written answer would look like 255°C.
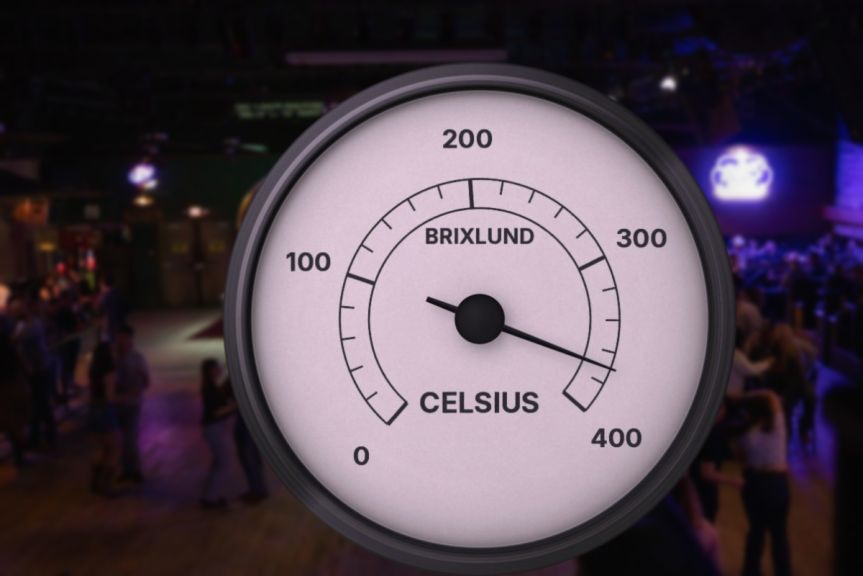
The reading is 370°C
